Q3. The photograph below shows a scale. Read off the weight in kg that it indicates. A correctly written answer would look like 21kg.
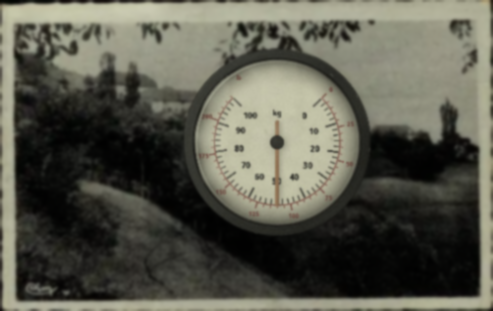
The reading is 50kg
